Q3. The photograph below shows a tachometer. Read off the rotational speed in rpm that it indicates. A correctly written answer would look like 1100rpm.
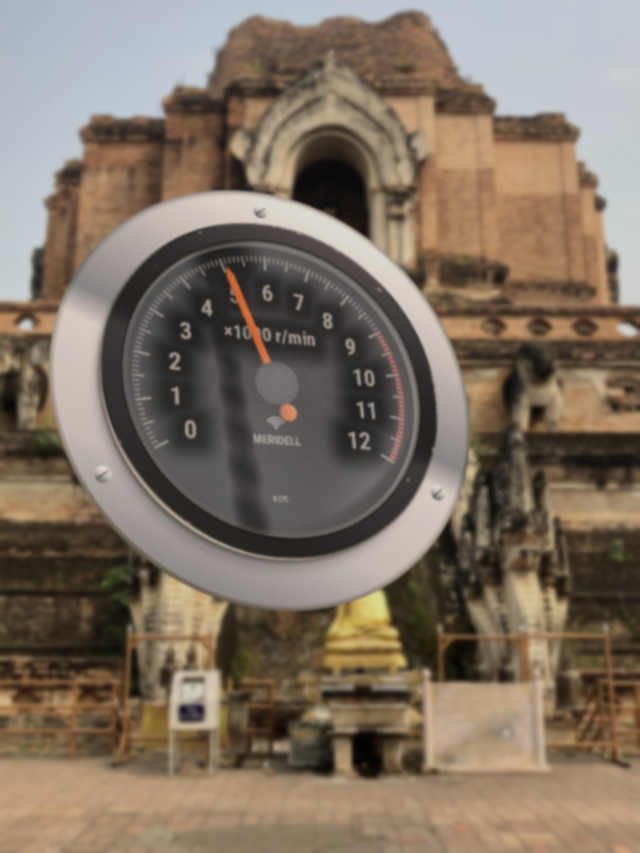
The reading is 5000rpm
